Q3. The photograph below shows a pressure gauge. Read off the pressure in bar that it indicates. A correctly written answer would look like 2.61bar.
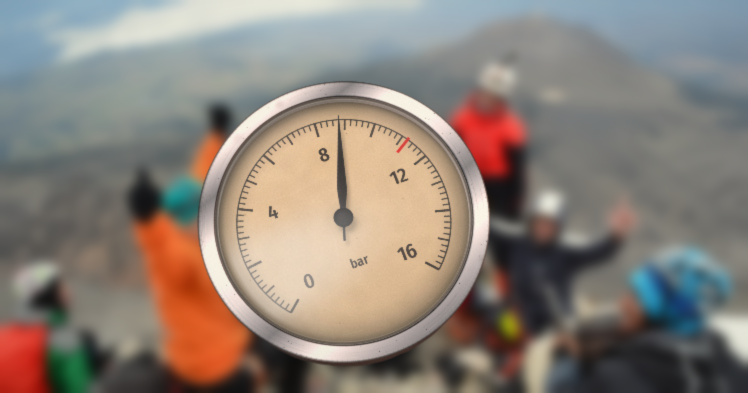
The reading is 8.8bar
